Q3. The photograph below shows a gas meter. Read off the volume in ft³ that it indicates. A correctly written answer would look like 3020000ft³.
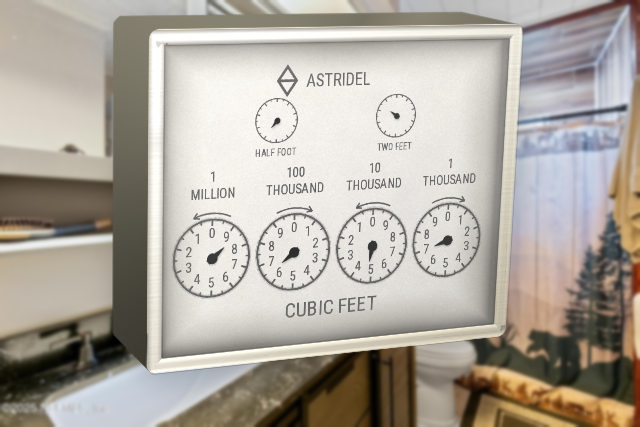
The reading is 864700ft³
